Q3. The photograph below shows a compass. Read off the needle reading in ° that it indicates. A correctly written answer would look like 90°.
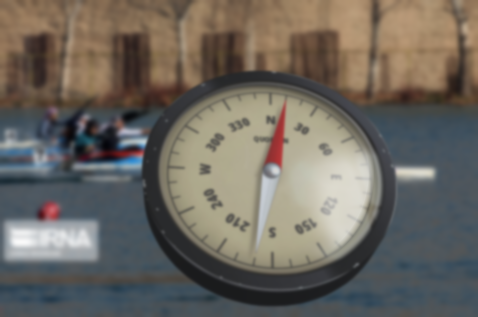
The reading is 10°
